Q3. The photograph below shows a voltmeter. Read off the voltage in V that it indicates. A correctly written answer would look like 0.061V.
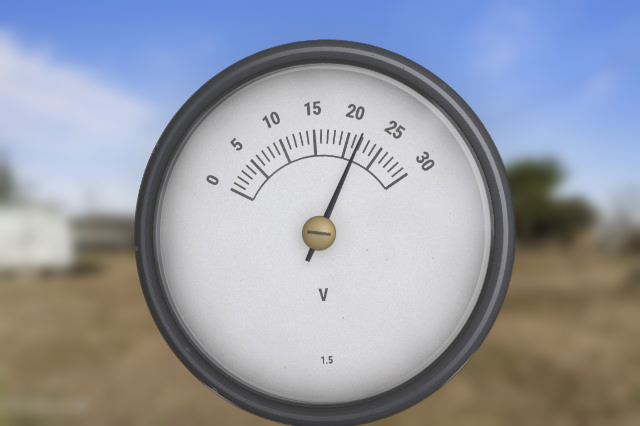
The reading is 22V
